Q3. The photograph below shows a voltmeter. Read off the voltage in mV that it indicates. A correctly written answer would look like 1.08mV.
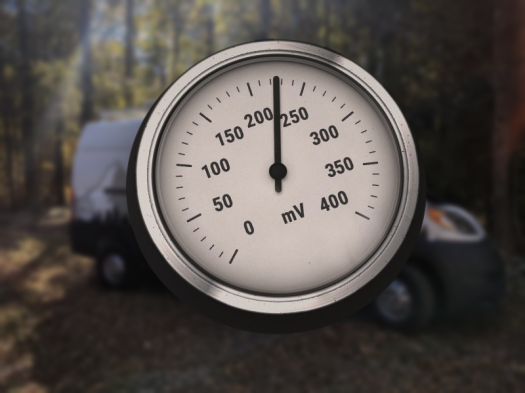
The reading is 225mV
